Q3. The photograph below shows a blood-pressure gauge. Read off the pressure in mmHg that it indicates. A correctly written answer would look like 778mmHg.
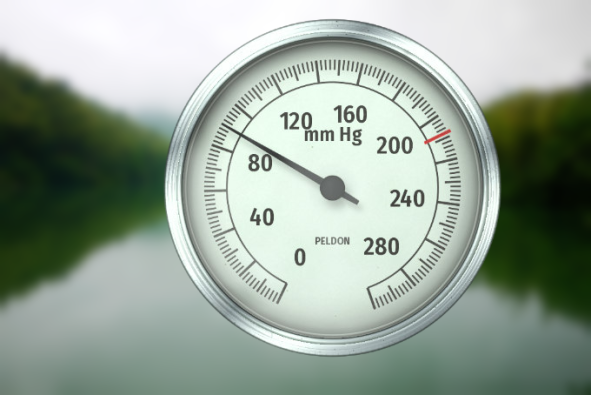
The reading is 90mmHg
